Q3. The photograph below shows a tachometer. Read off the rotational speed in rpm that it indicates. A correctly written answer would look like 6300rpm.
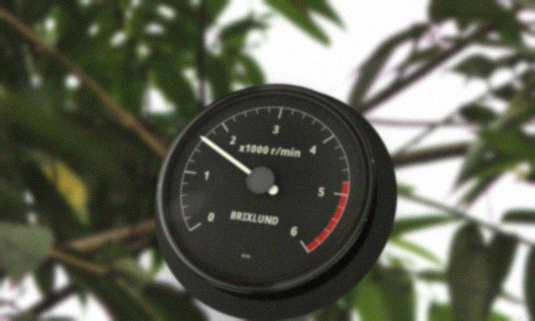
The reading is 1600rpm
